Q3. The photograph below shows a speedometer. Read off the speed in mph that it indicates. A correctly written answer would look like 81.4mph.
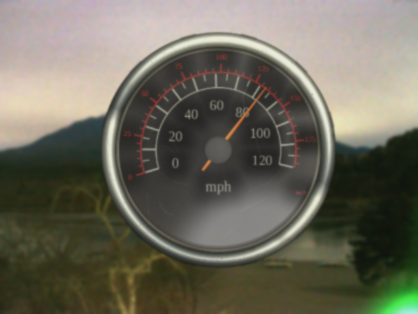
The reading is 82.5mph
